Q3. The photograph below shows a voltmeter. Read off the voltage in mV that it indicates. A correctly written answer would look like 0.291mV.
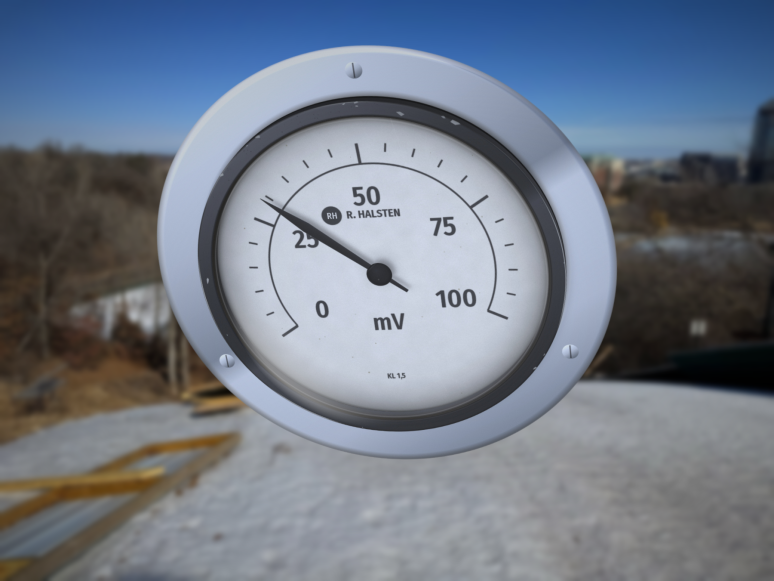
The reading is 30mV
